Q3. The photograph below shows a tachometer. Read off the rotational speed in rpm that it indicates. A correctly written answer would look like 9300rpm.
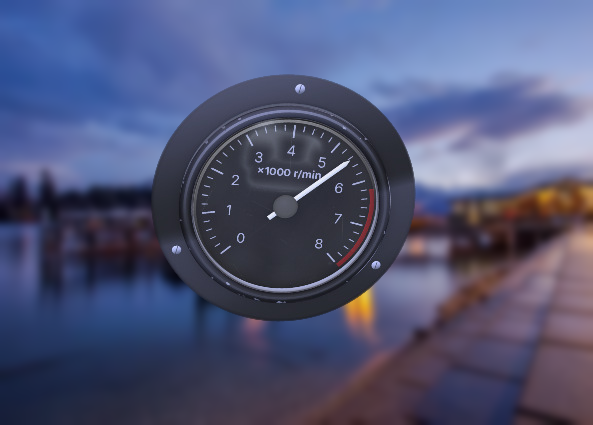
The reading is 5400rpm
